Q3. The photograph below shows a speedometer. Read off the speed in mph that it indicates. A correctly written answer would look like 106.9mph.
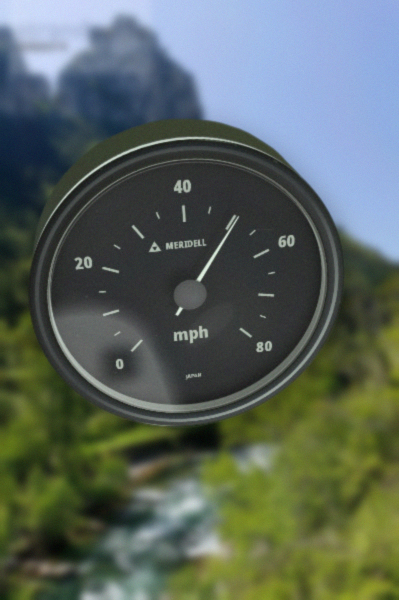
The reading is 50mph
